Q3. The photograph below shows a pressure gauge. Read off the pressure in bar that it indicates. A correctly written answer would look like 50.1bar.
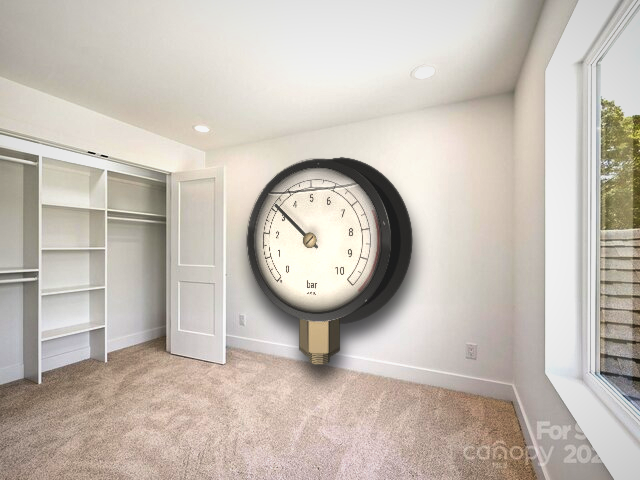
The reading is 3.25bar
